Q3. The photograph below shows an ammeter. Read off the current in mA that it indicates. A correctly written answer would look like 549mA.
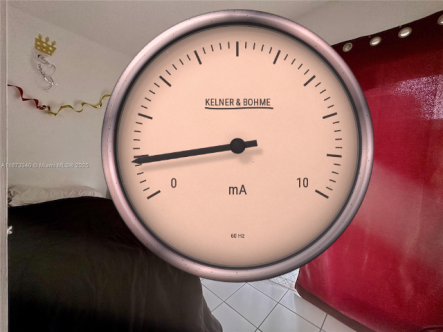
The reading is 0.9mA
